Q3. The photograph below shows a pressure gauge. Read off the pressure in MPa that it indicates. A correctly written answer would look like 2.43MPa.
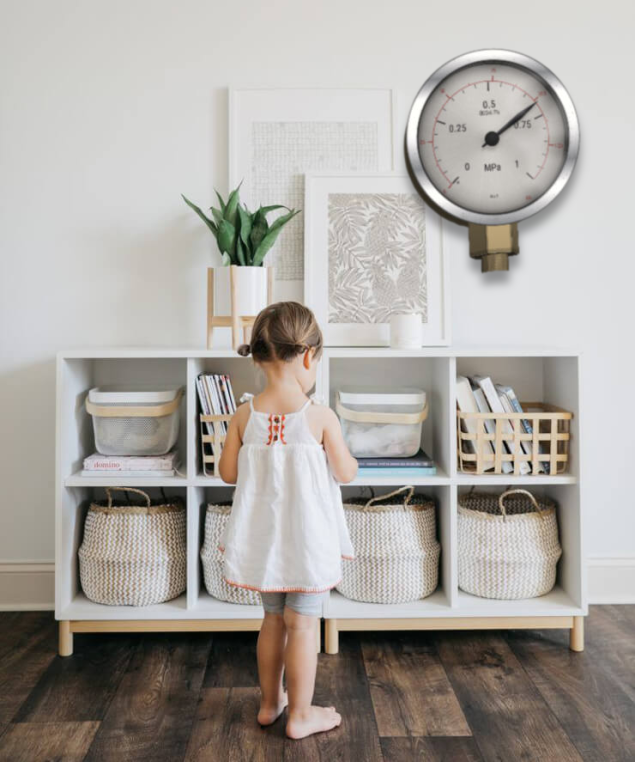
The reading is 0.7MPa
